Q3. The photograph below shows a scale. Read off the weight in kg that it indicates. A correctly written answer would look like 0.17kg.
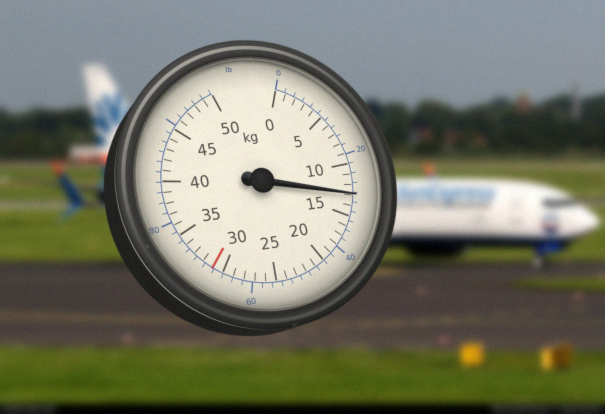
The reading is 13kg
